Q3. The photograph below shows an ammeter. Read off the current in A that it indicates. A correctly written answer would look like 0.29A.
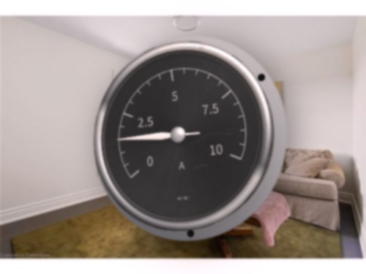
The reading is 1.5A
